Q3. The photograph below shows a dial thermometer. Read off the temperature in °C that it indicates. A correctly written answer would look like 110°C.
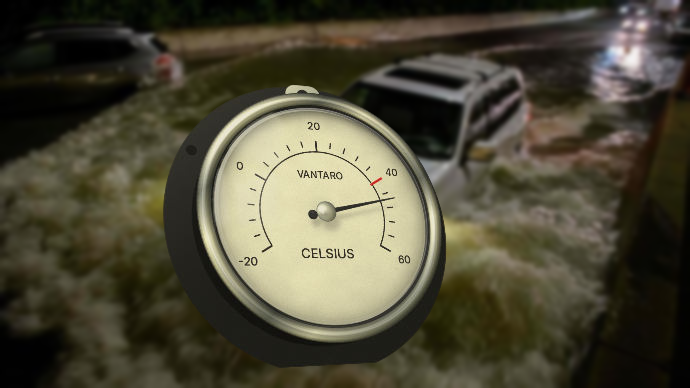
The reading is 46°C
